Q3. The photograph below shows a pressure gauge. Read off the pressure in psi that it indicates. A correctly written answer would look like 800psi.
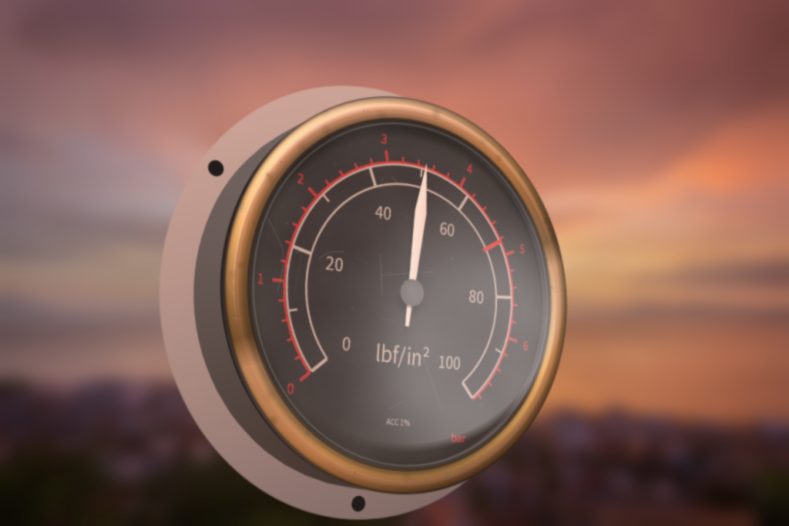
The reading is 50psi
